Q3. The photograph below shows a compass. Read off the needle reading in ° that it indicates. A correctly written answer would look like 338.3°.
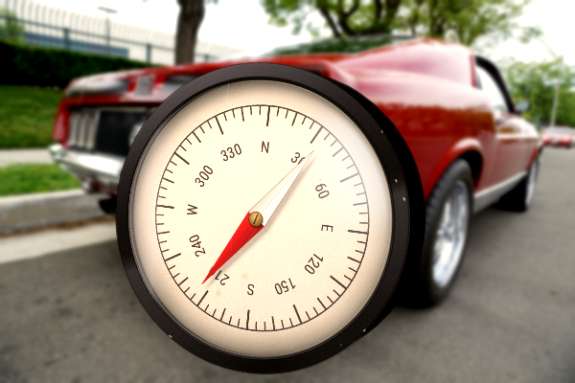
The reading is 215°
